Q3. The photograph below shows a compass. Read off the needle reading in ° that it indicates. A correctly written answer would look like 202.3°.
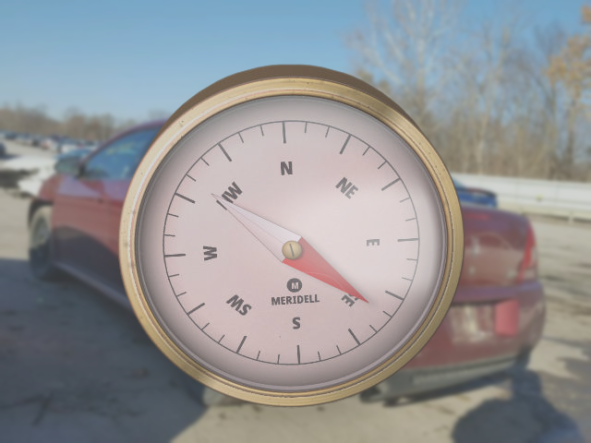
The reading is 130°
